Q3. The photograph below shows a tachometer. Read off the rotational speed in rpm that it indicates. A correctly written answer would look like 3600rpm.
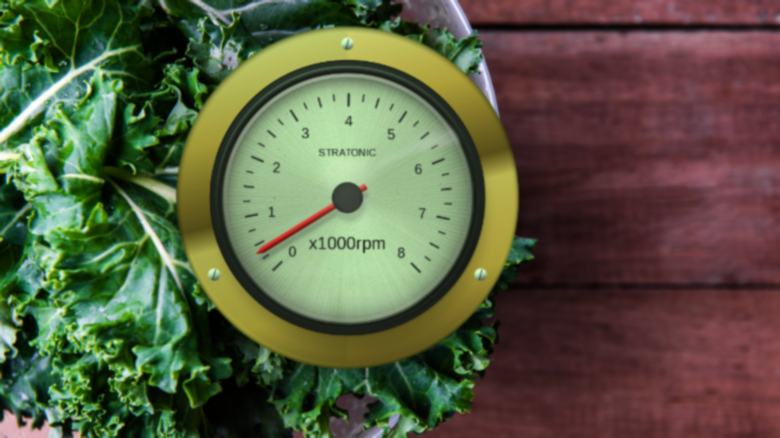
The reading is 375rpm
